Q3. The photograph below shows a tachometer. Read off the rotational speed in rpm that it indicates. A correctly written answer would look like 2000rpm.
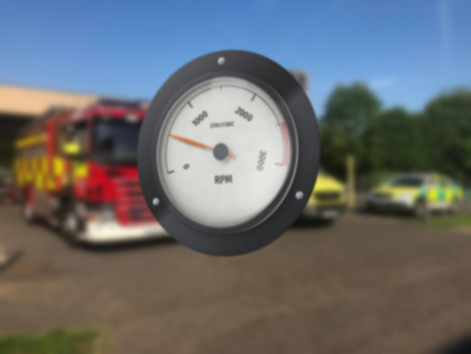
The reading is 500rpm
